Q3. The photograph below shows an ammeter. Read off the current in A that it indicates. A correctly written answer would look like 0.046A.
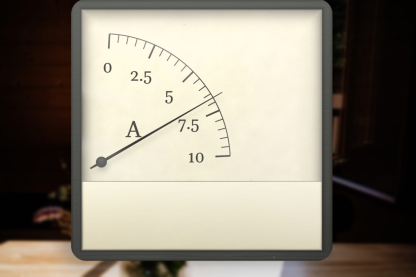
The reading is 6.75A
